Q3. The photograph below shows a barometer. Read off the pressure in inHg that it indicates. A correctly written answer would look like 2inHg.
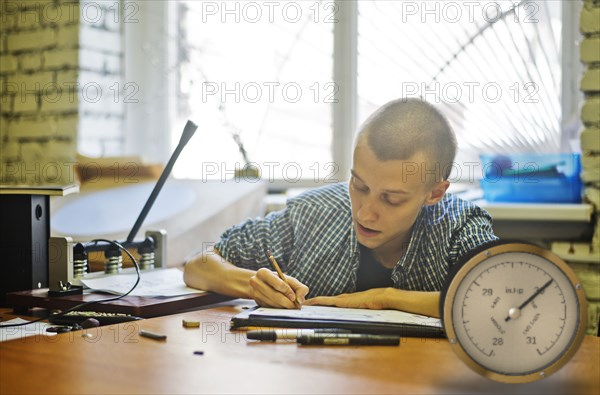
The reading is 30inHg
